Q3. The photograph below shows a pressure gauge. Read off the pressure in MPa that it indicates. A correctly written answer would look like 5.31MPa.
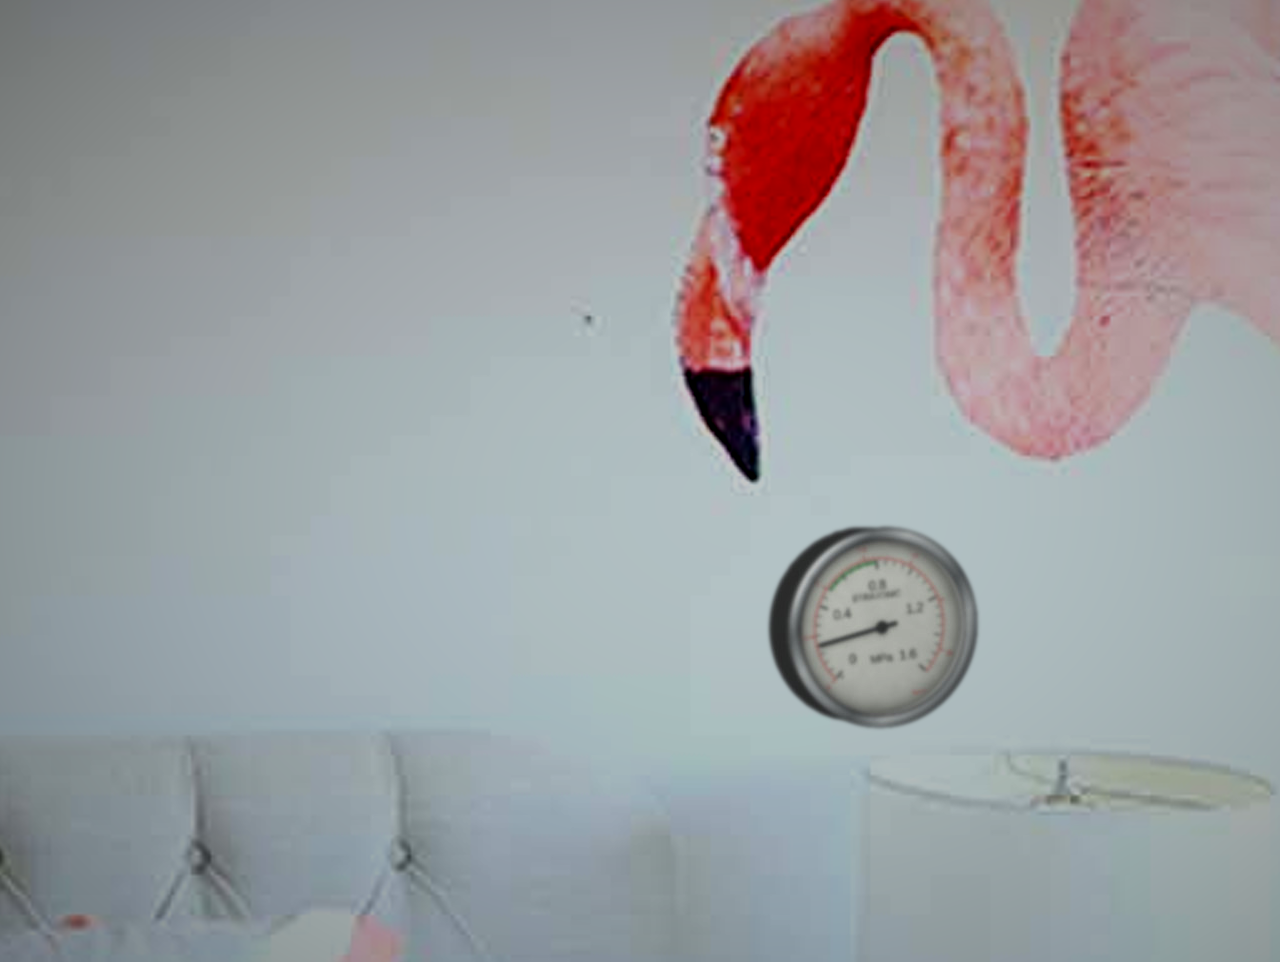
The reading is 0.2MPa
